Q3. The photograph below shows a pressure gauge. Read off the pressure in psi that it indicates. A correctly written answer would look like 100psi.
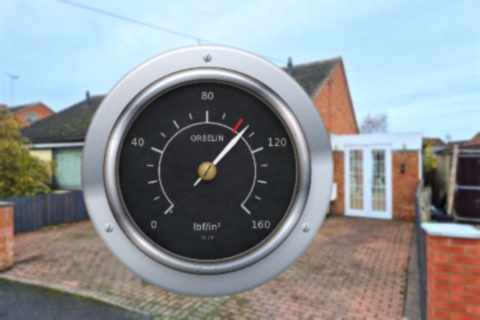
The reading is 105psi
